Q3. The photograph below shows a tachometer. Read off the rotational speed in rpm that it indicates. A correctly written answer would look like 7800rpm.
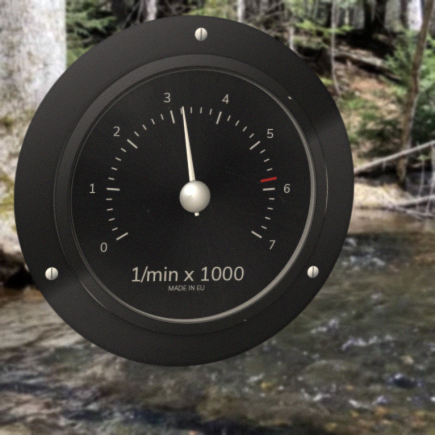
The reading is 3200rpm
